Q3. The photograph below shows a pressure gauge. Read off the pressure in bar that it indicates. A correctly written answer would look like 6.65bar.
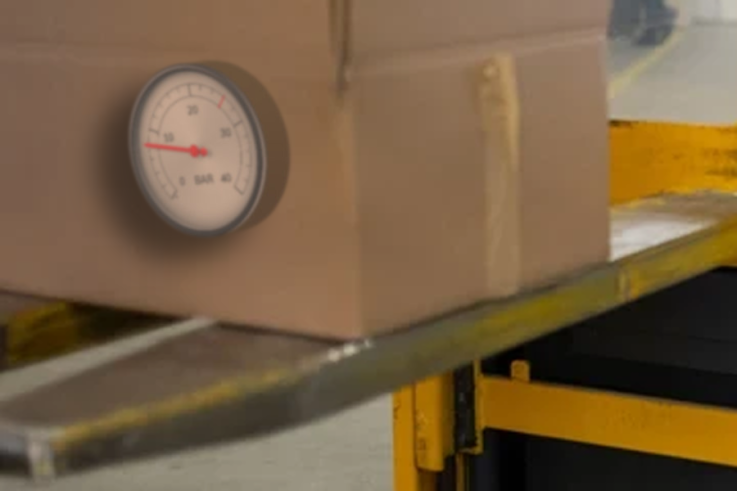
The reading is 8bar
